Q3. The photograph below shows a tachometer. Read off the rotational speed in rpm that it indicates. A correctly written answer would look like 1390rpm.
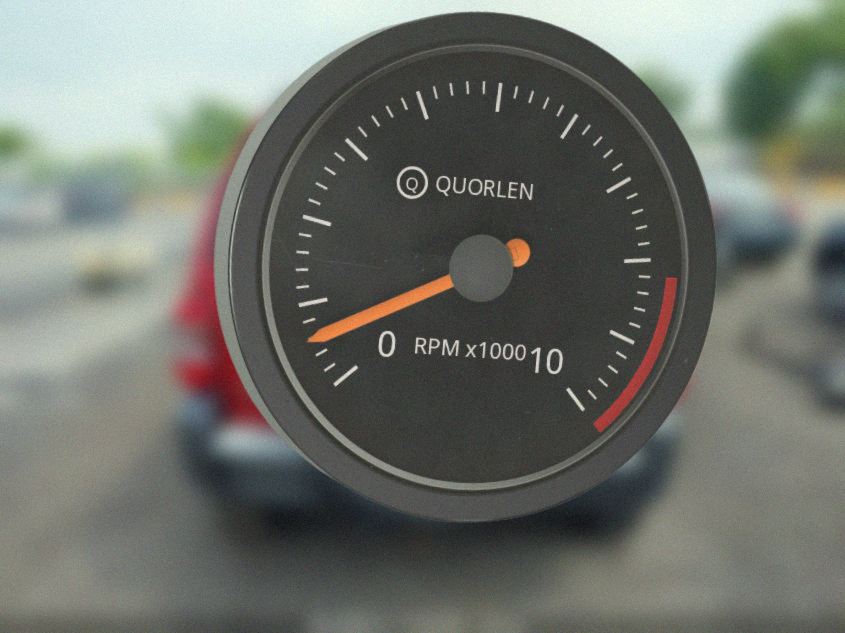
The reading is 600rpm
